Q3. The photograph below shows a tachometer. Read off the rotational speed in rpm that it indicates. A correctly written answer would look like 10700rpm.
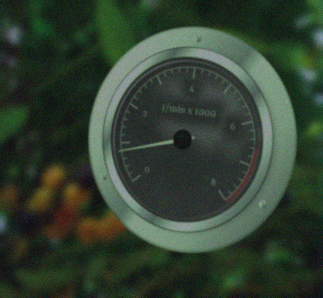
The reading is 800rpm
